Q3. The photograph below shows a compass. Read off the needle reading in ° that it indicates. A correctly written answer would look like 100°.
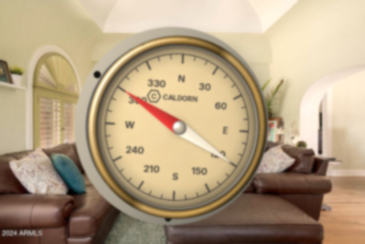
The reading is 300°
